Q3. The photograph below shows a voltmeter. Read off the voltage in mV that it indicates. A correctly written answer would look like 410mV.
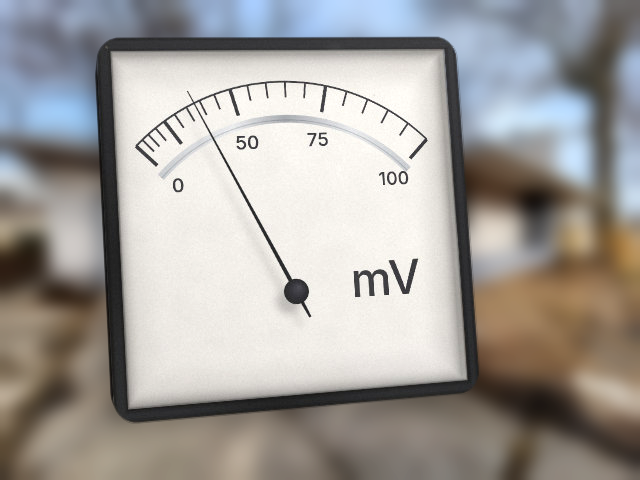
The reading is 37.5mV
